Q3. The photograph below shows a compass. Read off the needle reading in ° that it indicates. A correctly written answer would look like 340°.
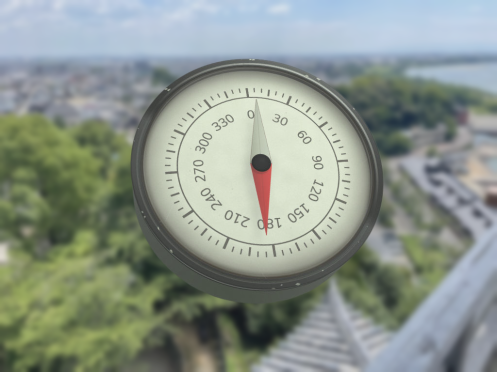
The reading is 185°
